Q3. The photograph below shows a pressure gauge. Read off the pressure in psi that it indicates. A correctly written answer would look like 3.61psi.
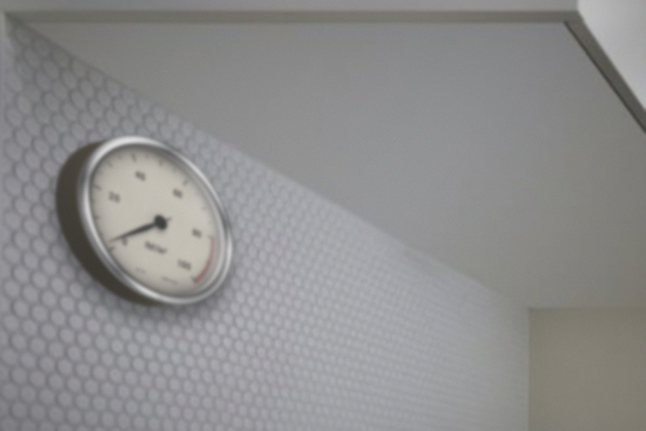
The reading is 2.5psi
